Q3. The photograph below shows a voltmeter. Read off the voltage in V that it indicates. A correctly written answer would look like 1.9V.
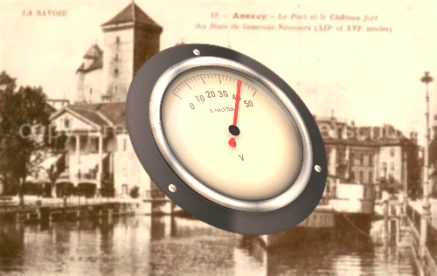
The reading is 40V
